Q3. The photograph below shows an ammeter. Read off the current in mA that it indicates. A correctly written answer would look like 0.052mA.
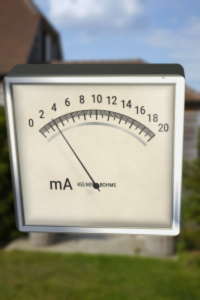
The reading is 3mA
